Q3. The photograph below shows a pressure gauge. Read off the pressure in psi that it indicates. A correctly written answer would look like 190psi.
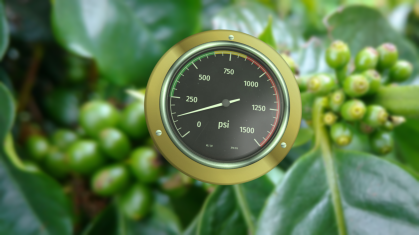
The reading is 125psi
